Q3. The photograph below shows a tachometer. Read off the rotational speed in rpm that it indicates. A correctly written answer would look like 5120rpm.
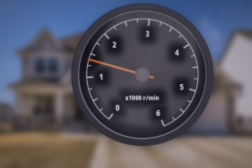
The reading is 1375rpm
